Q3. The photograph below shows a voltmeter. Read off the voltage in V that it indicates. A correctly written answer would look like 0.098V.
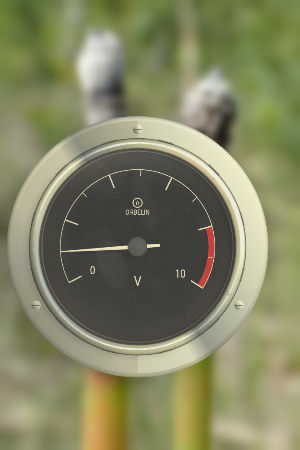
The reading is 1V
